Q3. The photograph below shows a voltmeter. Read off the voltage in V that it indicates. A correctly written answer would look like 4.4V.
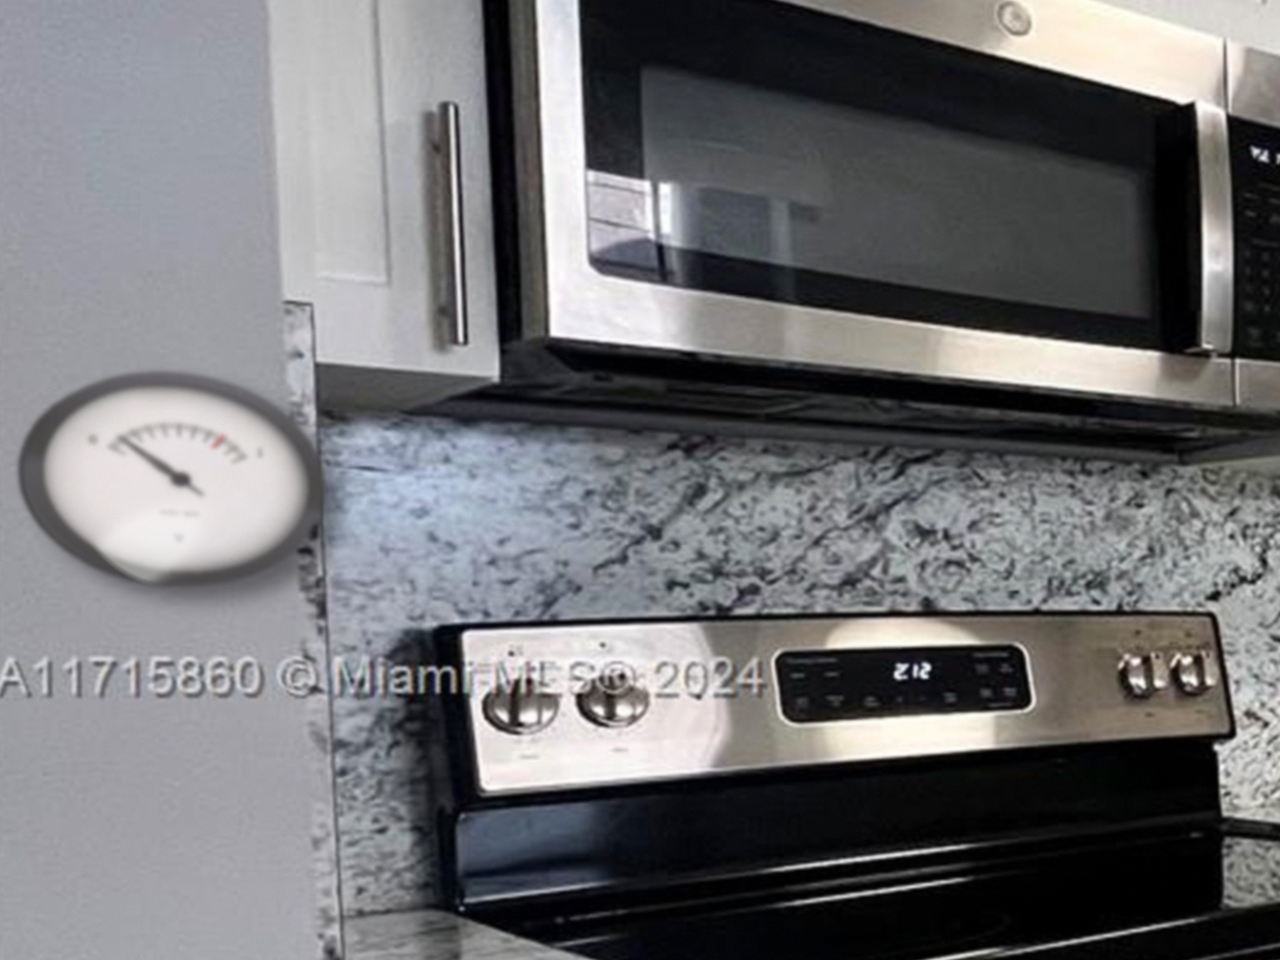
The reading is 0.1V
